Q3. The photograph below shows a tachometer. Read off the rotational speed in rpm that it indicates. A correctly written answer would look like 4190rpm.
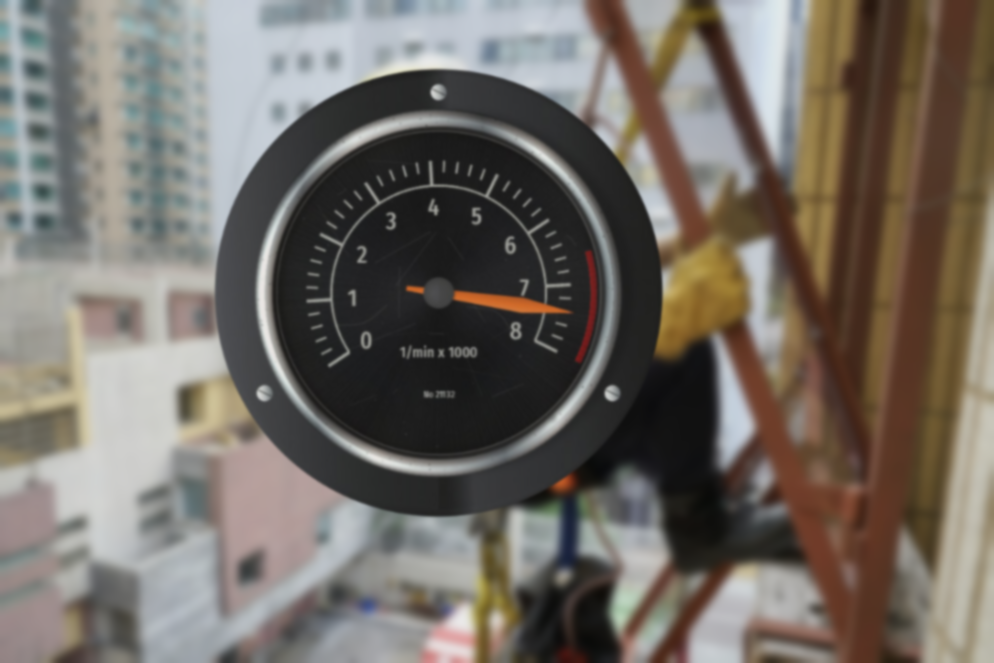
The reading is 7400rpm
